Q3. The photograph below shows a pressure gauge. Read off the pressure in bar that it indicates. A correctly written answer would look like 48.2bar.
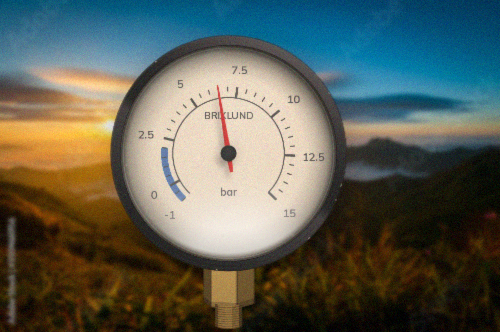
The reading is 6.5bar
